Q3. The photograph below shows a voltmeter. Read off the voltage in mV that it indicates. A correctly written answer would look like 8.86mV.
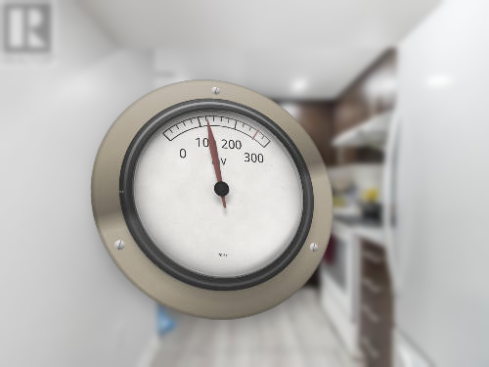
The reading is 120mV
